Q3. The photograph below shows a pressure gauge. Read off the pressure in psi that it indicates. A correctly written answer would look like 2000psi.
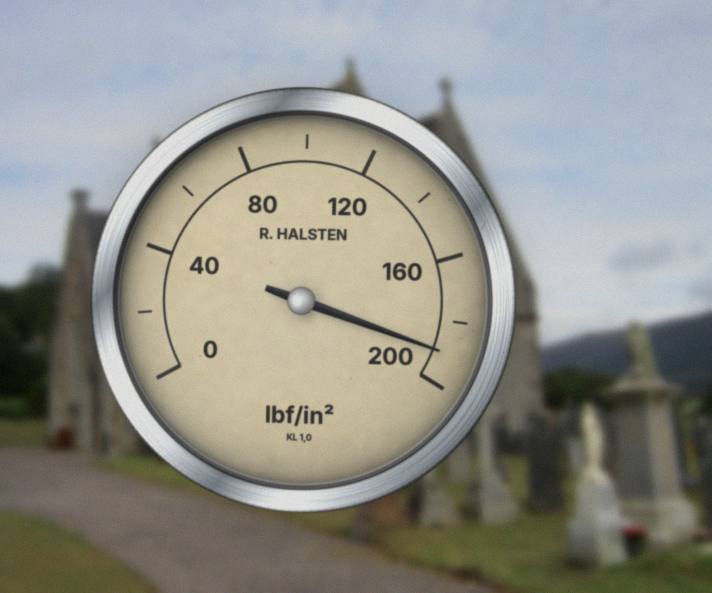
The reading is 190psi
